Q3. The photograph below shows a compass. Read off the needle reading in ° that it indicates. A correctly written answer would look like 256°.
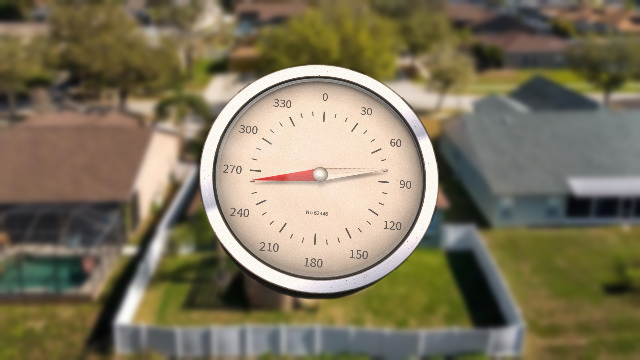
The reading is 260°
